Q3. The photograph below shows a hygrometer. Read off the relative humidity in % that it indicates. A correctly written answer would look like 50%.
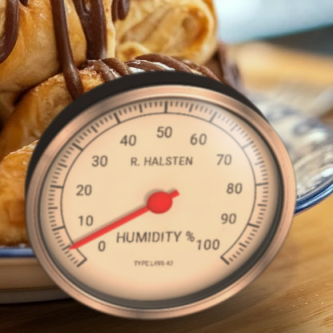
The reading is 5%
